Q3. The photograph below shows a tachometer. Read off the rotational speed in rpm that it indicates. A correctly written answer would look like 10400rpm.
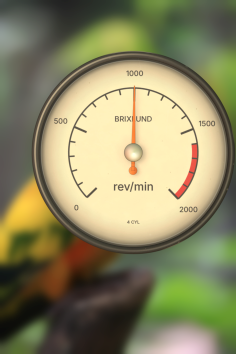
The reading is 1000rpm
